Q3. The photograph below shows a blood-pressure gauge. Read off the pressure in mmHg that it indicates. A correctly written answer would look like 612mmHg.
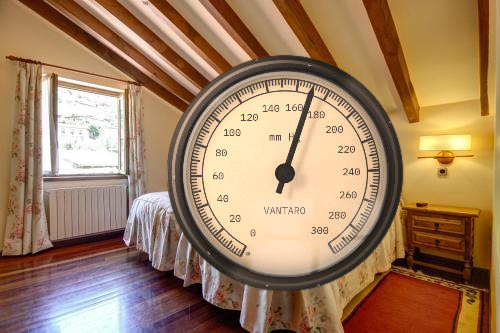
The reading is 170mmHg
